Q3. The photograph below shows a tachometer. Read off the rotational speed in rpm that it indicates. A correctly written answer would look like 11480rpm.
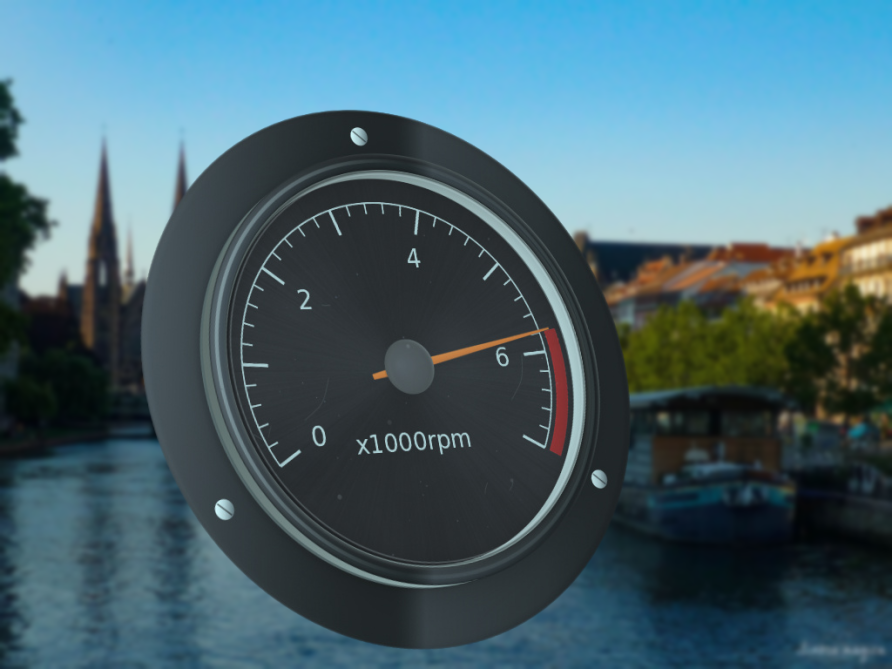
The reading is 5800rpm
